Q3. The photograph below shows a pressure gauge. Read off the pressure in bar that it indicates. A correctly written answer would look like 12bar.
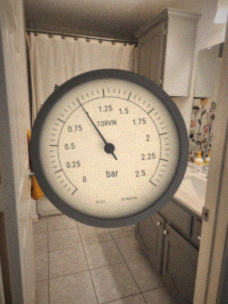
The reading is 1bar
